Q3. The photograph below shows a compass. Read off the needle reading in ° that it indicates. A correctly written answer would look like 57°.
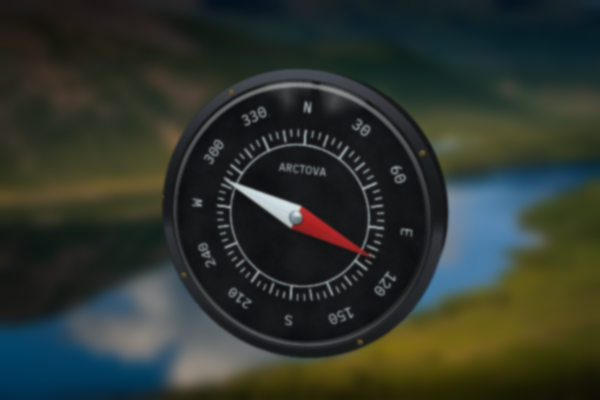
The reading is 110°
